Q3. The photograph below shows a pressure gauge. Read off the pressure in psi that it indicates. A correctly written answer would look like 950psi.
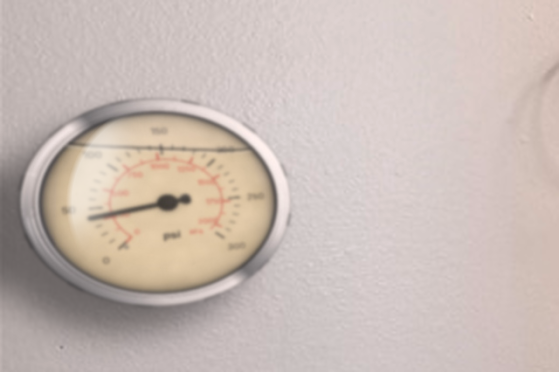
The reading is 40psi
